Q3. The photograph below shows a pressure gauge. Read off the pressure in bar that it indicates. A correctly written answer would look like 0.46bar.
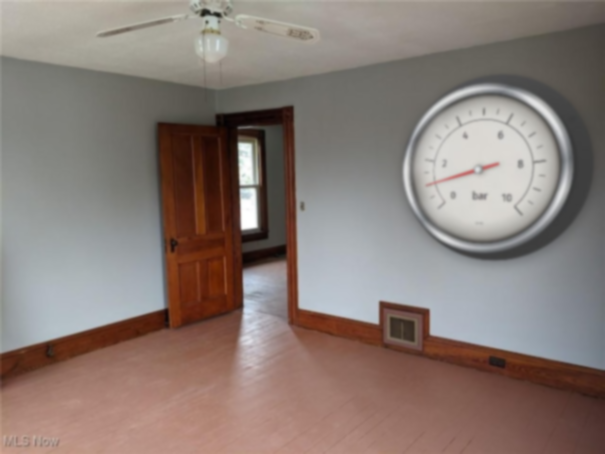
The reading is 1bar
